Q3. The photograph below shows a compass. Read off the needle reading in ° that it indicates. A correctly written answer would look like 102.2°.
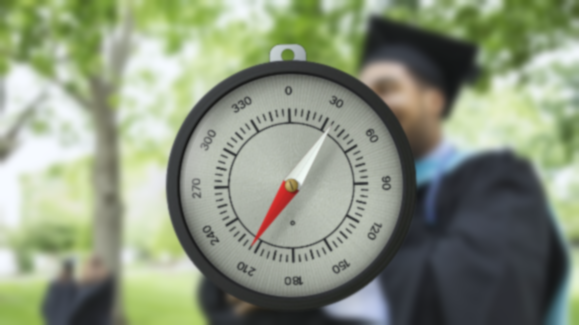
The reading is 215°
